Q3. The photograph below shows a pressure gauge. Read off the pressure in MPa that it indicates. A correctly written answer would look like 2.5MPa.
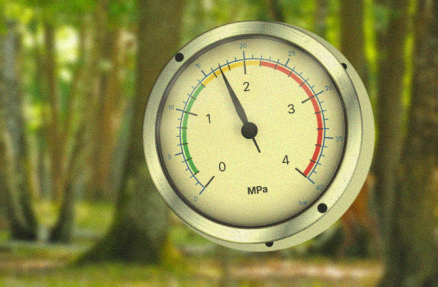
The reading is 1.7MPa
